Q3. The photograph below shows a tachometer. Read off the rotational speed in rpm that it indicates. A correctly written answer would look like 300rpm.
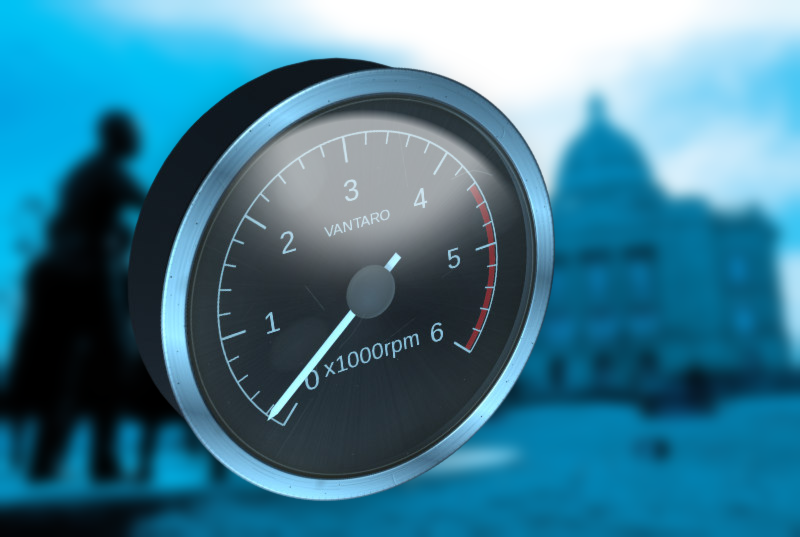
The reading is 200rpm
